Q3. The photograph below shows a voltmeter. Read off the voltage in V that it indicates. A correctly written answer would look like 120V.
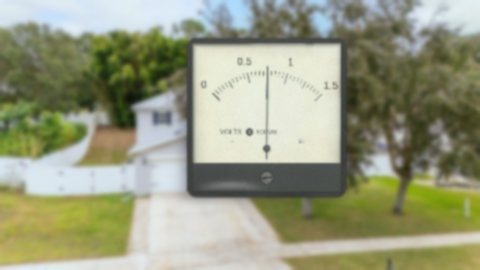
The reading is 0.75V
